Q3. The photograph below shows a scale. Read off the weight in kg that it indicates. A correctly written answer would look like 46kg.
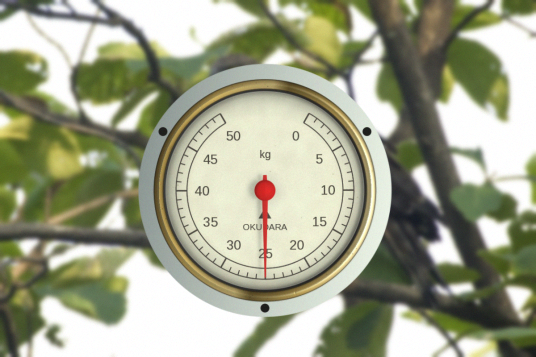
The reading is 25kg
